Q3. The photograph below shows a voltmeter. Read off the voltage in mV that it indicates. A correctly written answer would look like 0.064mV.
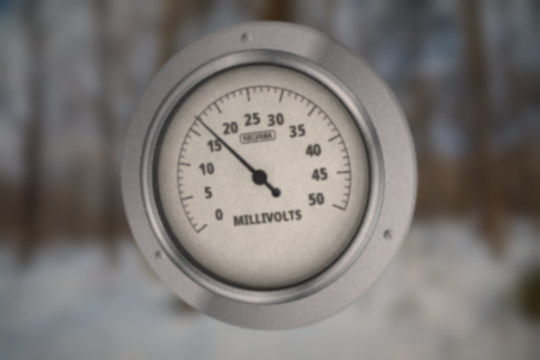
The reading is 17mV
